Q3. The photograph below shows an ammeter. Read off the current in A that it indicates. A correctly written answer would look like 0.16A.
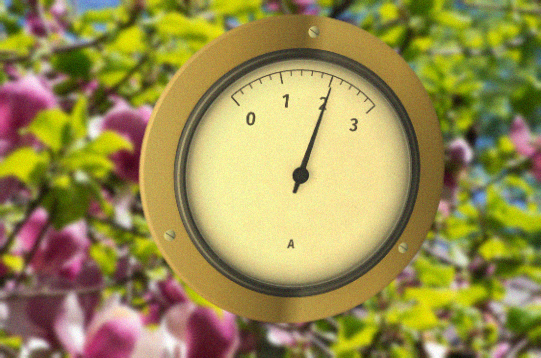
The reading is 2A
